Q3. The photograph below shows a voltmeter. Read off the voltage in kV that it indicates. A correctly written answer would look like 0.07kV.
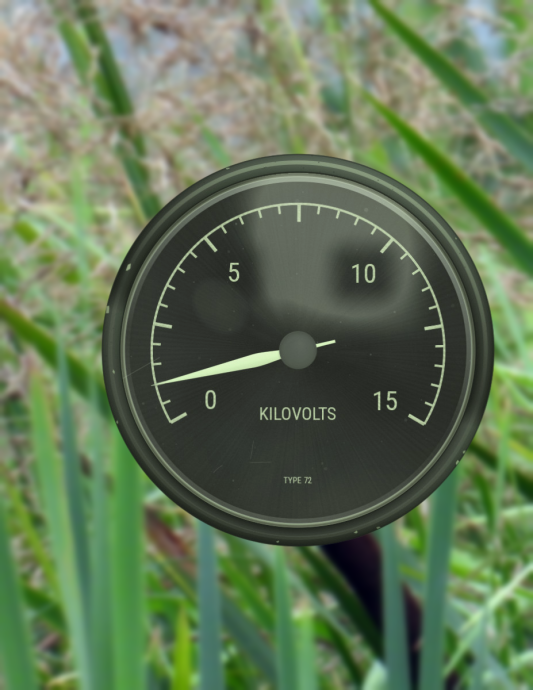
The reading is 1kV
